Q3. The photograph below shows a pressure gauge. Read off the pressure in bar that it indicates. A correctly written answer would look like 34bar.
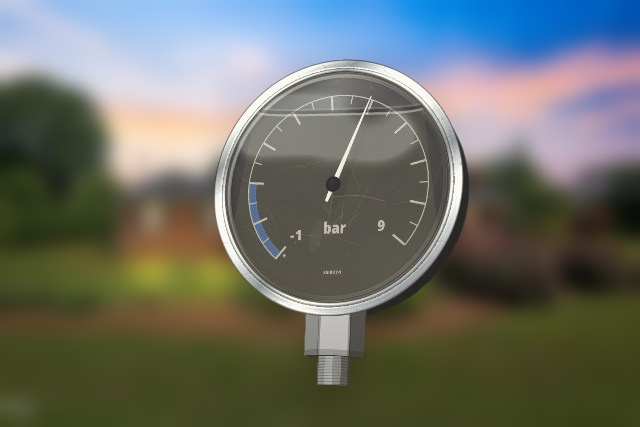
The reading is 5bar
